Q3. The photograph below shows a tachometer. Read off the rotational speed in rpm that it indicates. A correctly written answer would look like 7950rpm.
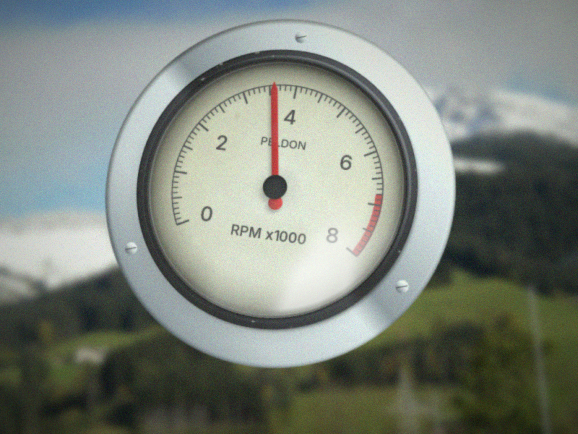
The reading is 3600rpm
